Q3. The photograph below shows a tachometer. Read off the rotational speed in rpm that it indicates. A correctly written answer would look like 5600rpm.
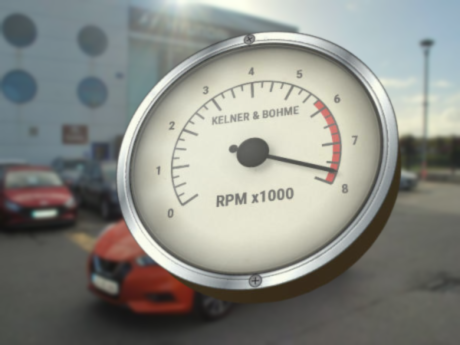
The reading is 7750rpm
